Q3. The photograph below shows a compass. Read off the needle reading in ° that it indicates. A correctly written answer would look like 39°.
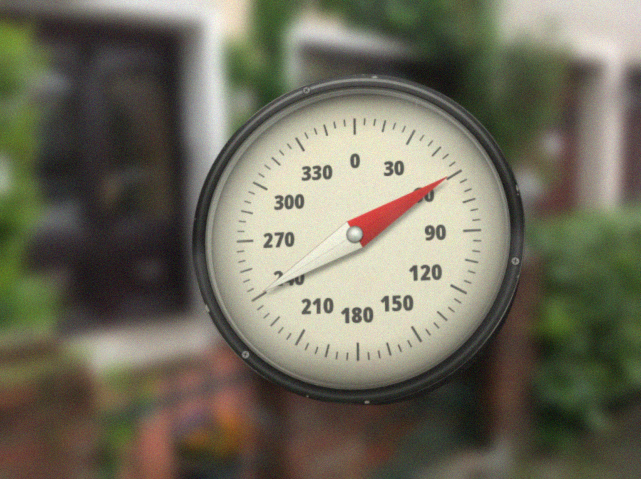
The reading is 60°
